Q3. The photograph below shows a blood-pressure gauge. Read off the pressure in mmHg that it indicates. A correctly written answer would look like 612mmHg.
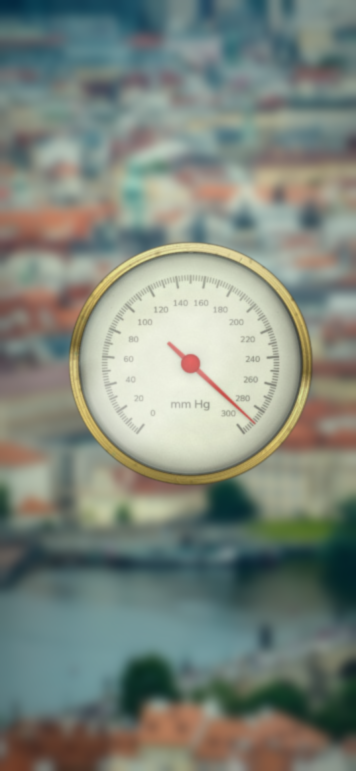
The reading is 290mmHg
